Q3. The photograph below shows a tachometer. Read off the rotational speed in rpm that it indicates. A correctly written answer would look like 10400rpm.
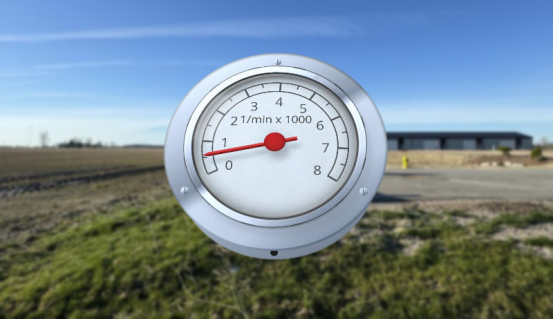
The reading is 500rpm
